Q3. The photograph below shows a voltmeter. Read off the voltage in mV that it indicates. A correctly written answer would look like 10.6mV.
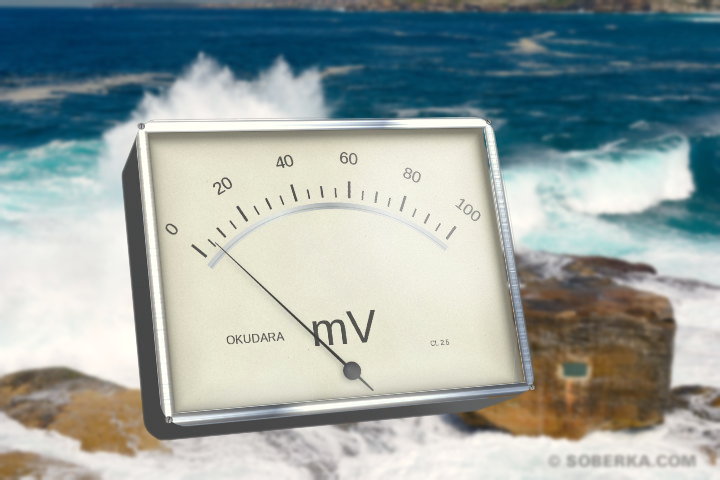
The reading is 5mV
